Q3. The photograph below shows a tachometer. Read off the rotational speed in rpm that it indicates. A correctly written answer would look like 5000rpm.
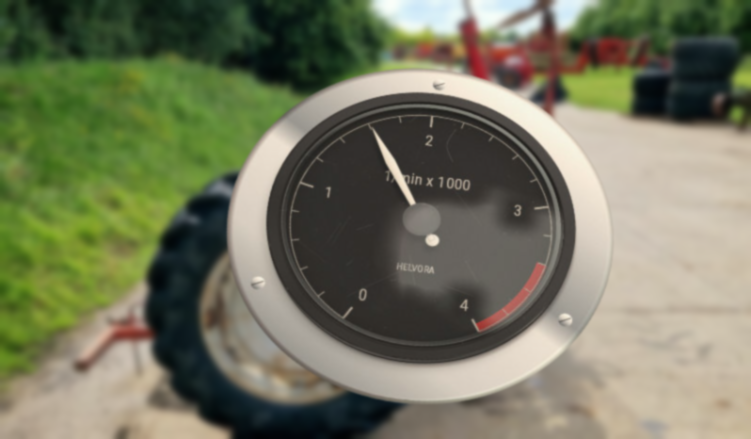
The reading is 1600rpm
